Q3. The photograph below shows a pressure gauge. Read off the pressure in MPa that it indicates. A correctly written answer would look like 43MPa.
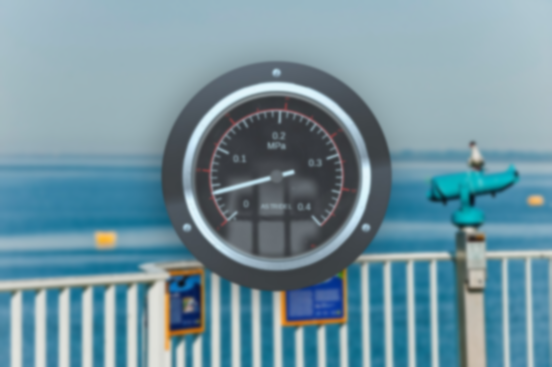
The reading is 0.04MPa
